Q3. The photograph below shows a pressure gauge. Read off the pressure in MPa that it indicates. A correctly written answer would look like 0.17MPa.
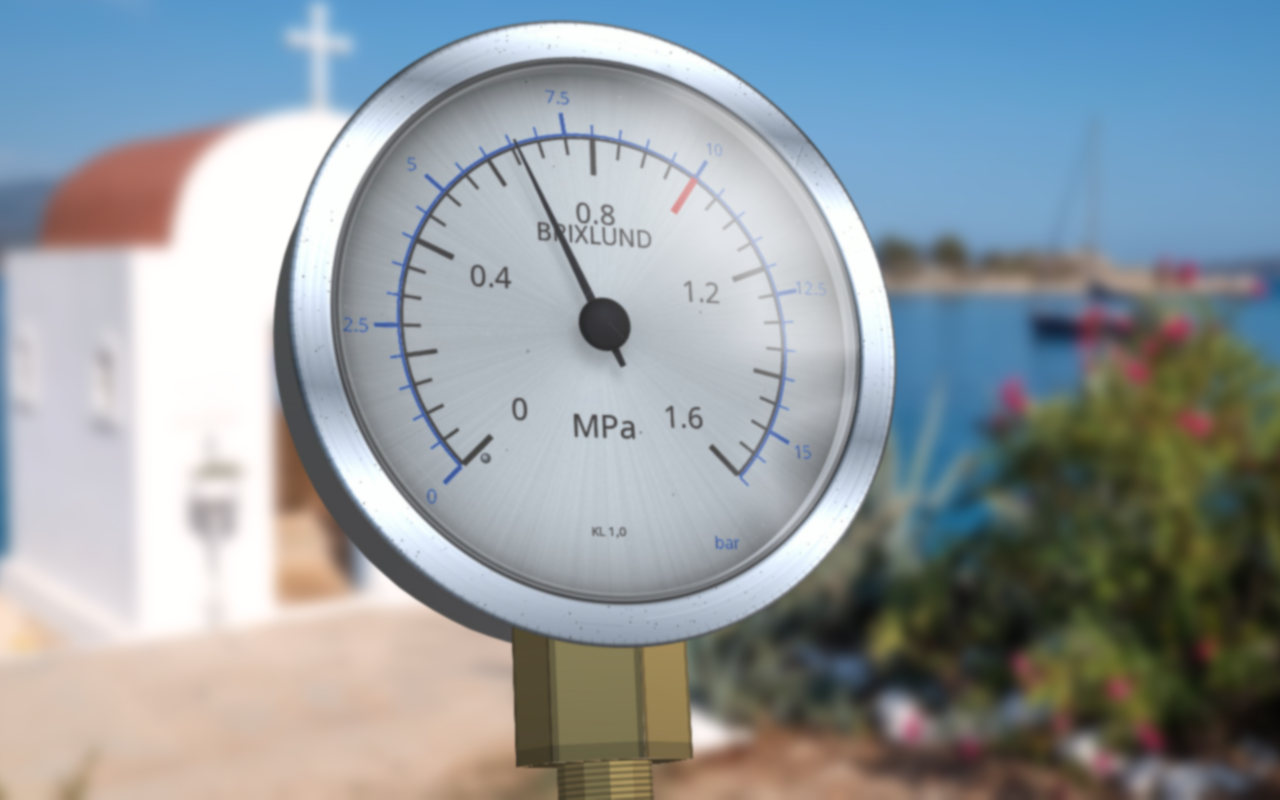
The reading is 0.65MPa
